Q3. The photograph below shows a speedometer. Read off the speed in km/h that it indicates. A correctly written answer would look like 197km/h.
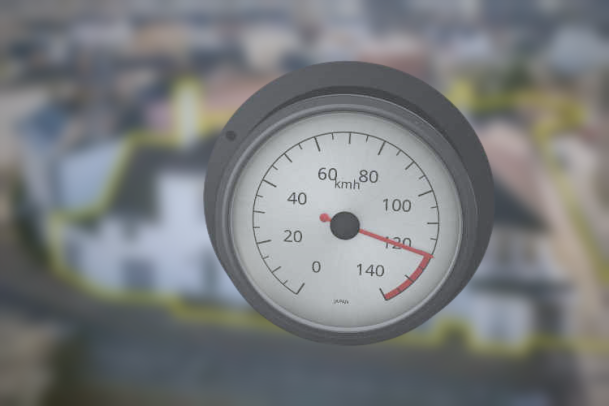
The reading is 120km/h
